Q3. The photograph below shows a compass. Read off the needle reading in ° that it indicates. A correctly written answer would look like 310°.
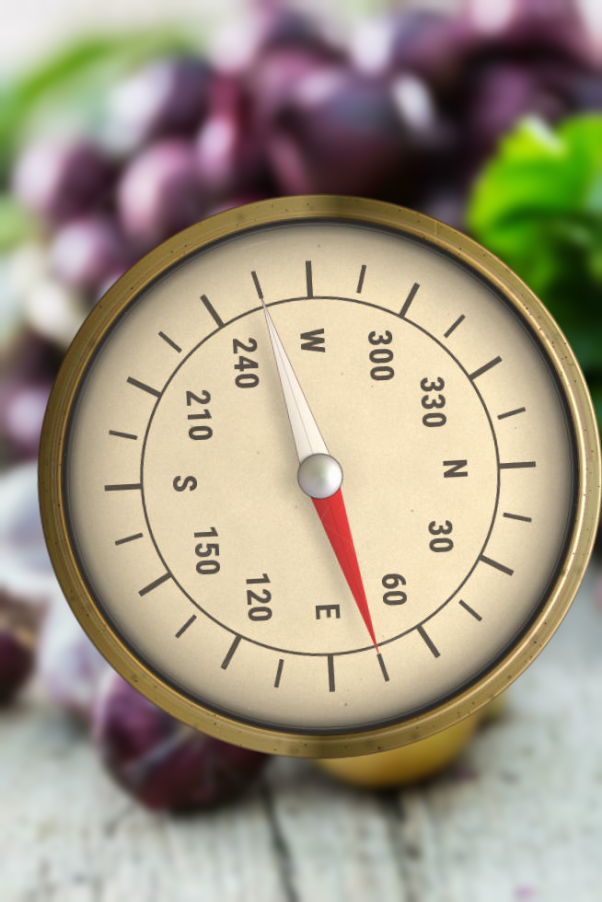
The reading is 75°
